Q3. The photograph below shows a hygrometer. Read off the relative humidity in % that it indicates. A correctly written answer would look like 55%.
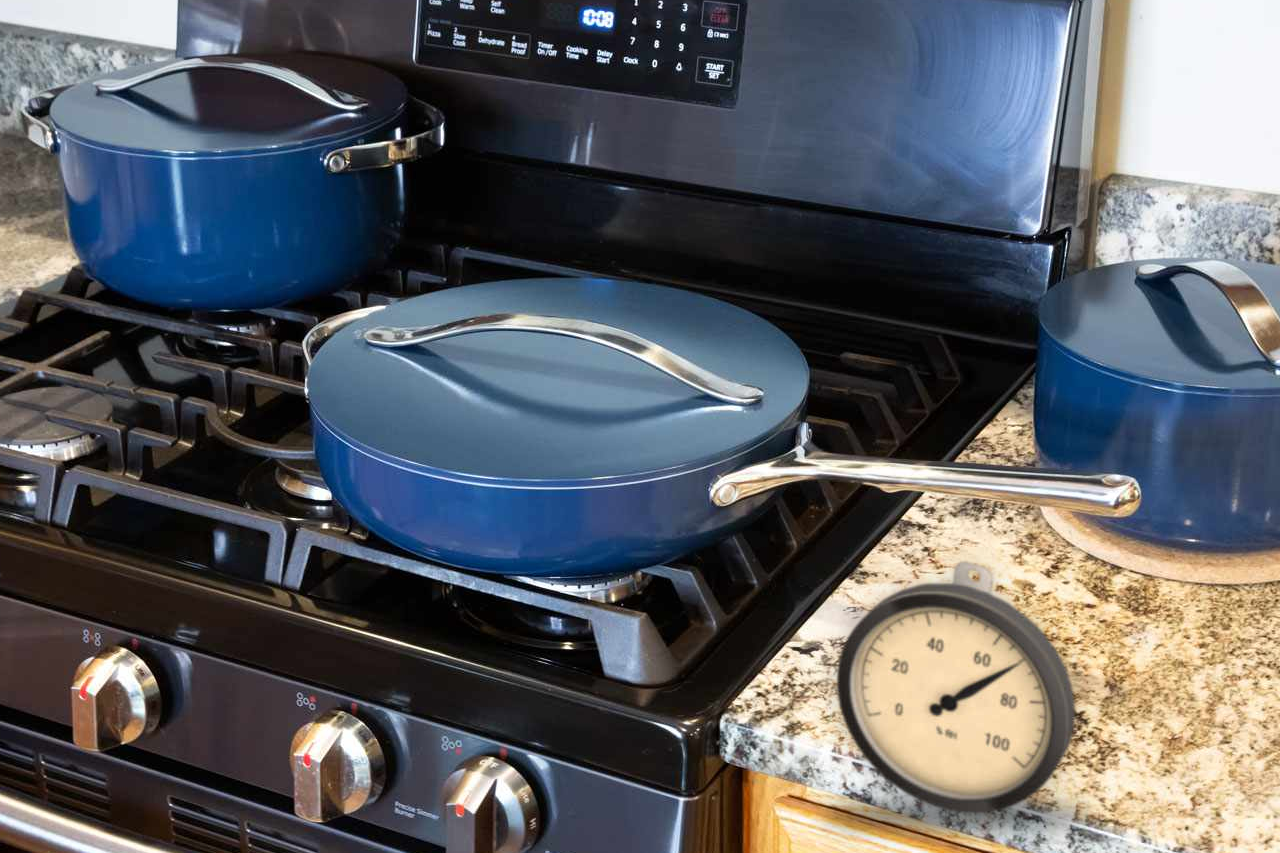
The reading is 68%
